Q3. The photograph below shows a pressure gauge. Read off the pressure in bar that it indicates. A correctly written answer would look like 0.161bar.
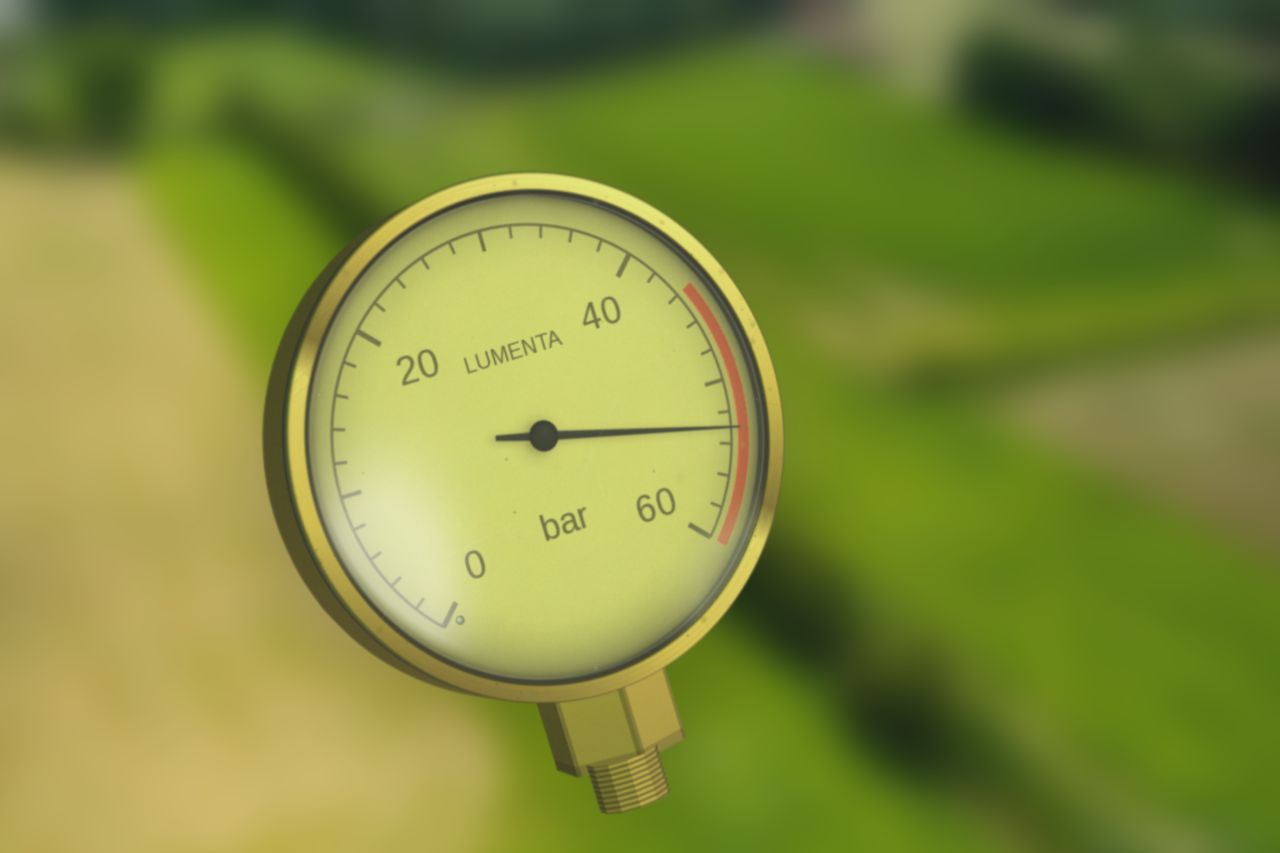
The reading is 53bar
